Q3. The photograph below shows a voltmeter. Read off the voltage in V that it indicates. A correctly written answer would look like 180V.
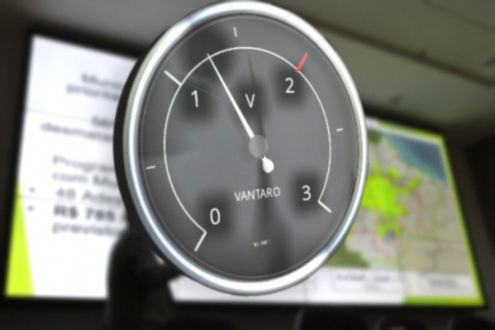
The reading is 1.25V
